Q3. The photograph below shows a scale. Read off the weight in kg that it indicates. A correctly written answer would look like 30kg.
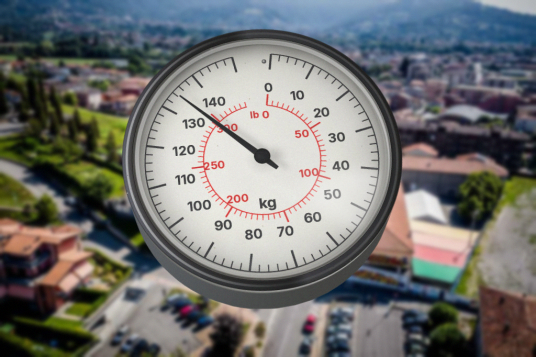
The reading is 134kg
